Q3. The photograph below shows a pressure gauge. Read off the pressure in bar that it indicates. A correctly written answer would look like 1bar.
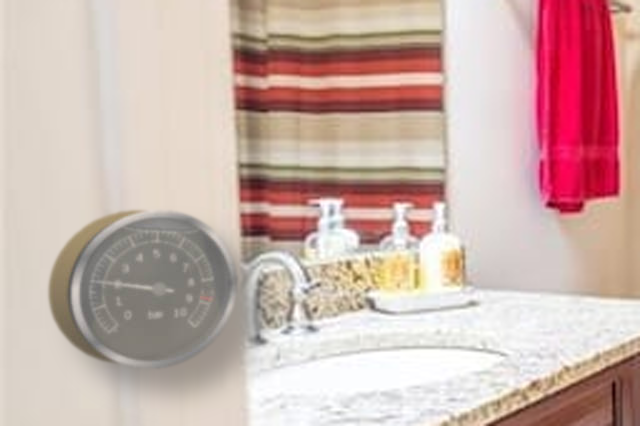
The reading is 2bar
